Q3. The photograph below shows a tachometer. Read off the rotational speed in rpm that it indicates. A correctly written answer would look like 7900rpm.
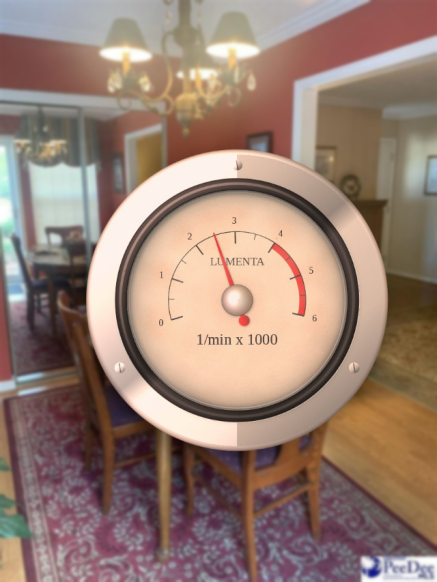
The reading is 2500rpm
